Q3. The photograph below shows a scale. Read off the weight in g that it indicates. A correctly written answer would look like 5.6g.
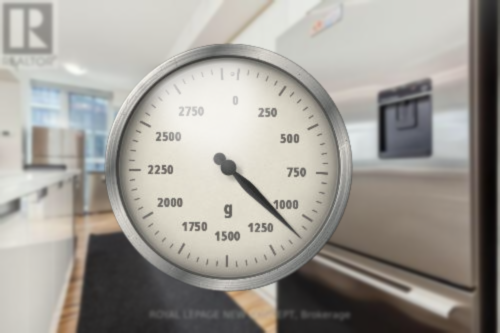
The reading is 1100g
